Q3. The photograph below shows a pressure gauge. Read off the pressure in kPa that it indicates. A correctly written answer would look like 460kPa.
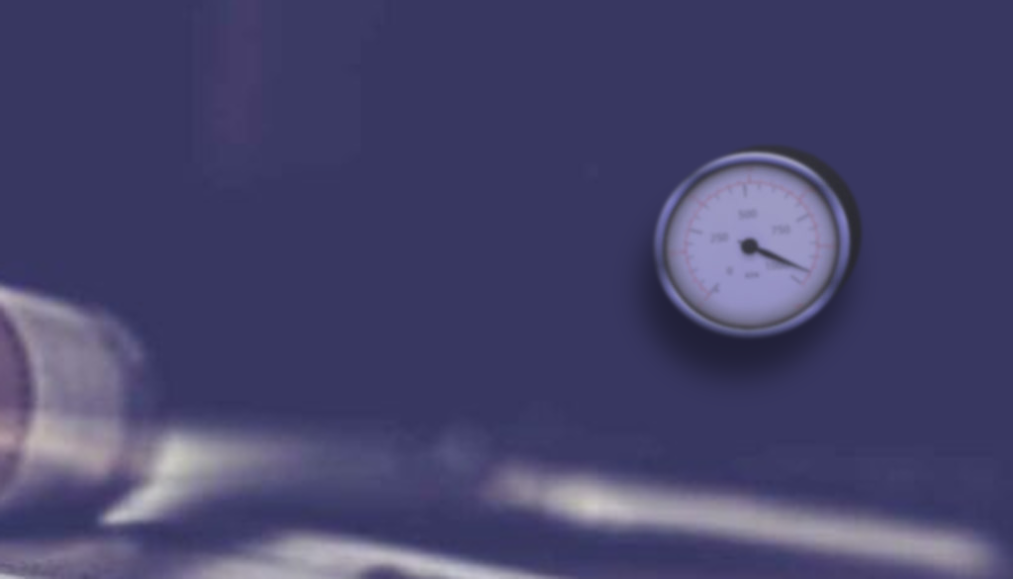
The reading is 950kPa
